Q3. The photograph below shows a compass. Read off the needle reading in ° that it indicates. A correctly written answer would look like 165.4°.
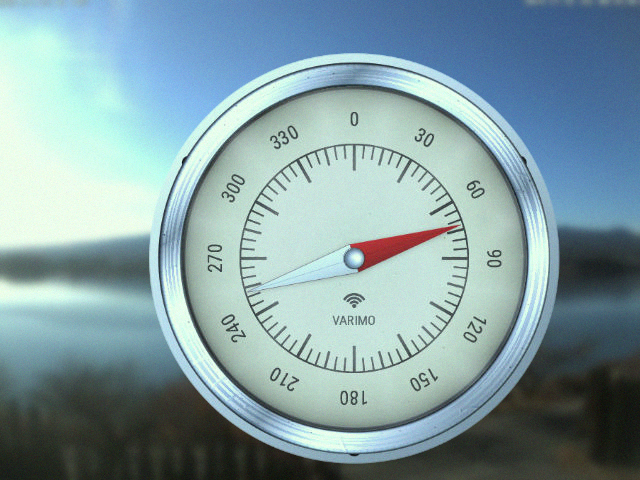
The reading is 72.5°
